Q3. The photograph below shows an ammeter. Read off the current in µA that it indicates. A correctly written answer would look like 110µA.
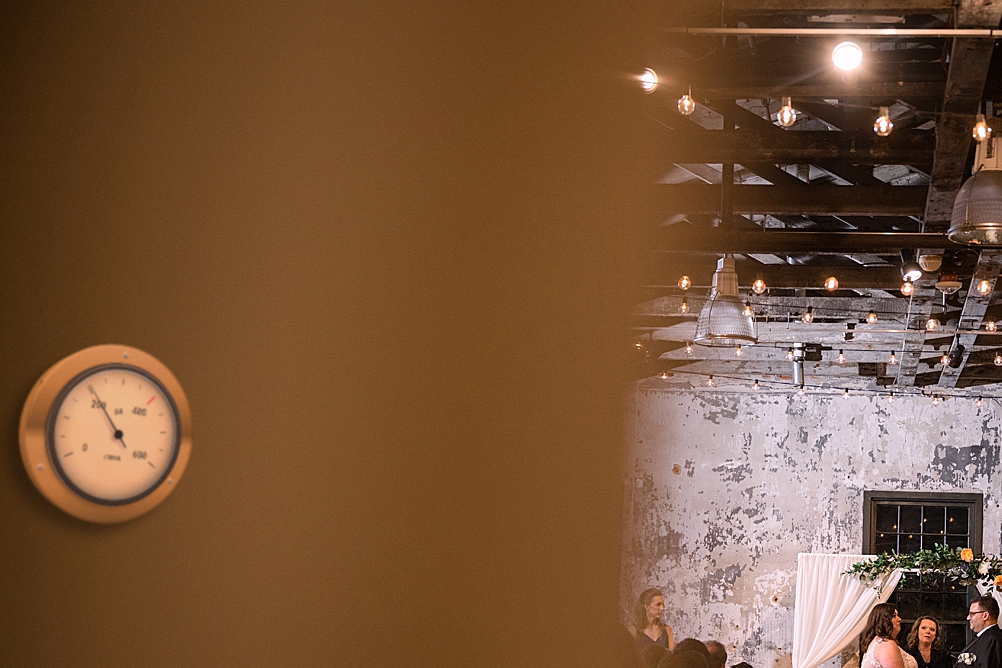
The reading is 200µA
